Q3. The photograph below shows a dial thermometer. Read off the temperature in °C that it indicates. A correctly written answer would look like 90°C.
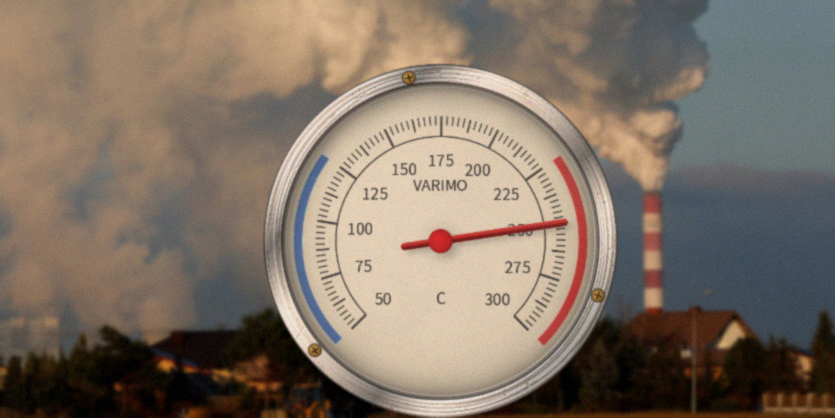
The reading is 250°C
